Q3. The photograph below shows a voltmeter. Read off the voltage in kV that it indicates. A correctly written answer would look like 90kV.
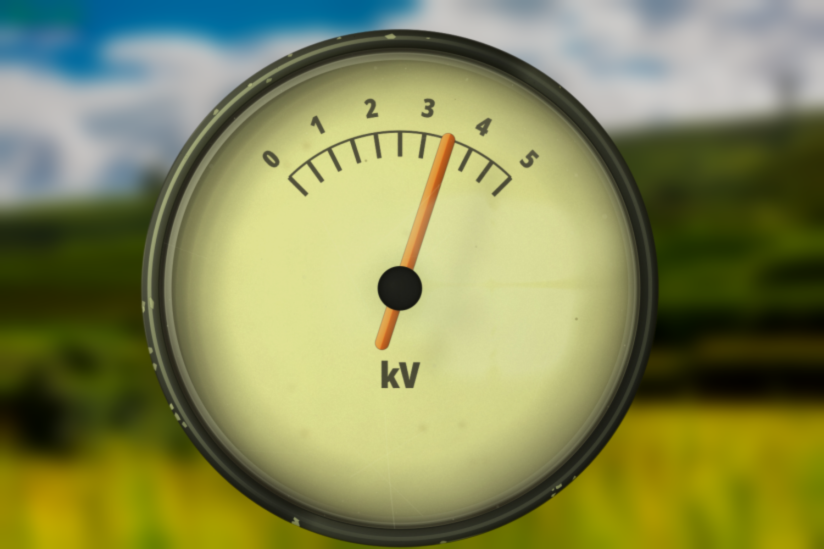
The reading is 3.5kV
